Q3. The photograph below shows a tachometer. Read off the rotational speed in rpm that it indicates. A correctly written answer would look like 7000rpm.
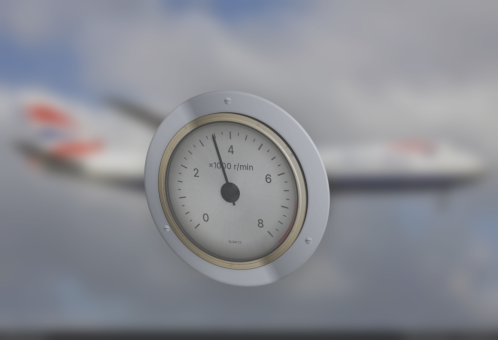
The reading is 3500rpm
